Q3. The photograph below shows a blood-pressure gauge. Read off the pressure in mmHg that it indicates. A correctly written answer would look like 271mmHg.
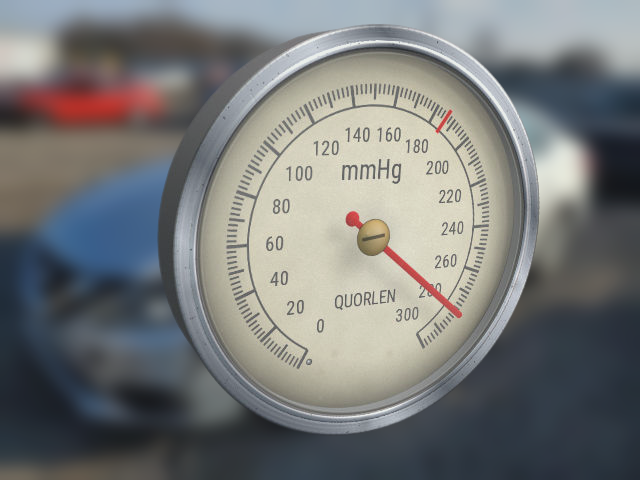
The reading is 280mmHg
